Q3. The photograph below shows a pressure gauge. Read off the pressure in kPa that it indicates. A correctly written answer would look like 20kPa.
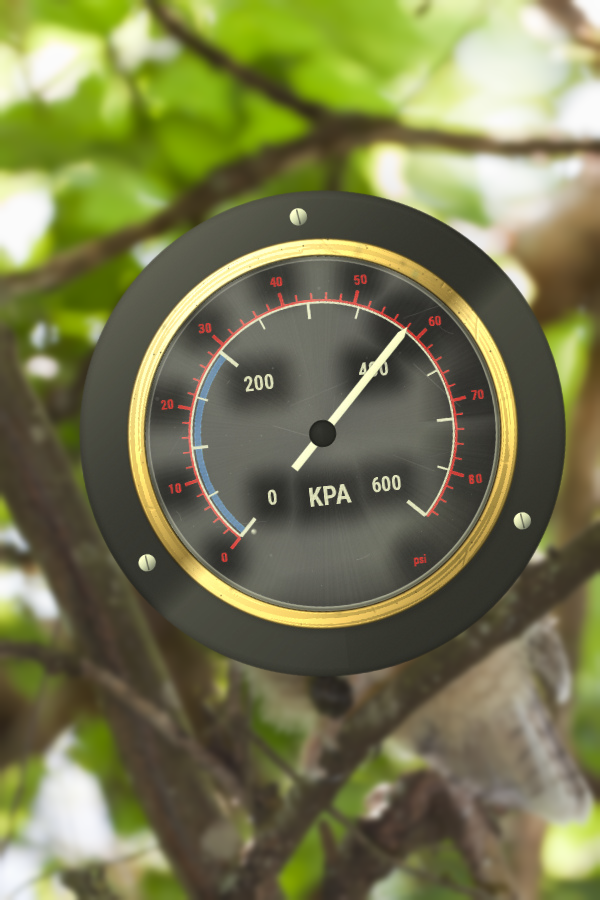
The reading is 400kPa
